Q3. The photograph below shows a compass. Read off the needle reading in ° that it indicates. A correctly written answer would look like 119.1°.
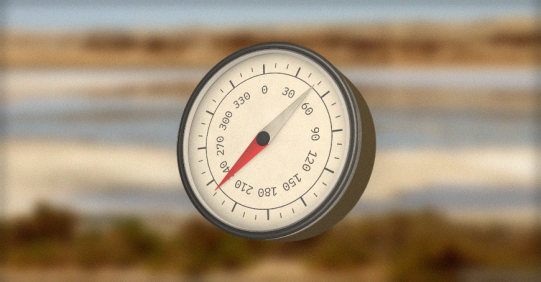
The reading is 230°
